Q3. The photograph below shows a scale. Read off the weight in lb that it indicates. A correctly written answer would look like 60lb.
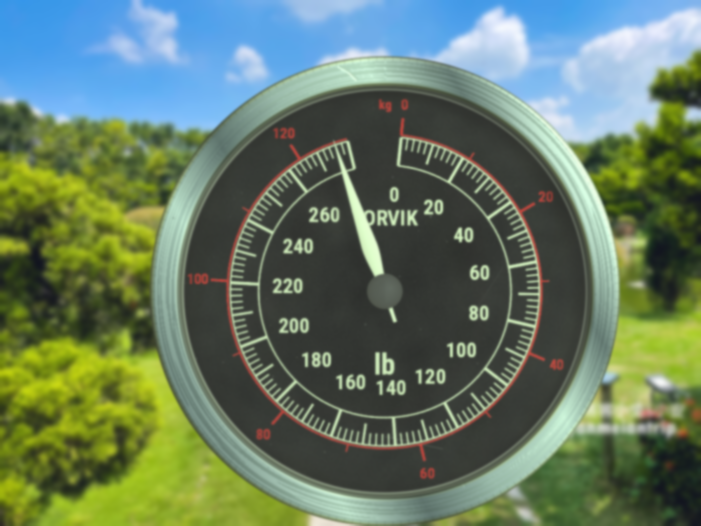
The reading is 276lb
